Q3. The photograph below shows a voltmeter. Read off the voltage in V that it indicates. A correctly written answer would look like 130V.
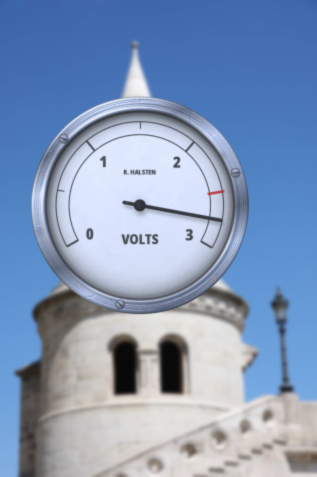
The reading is 2.75V
